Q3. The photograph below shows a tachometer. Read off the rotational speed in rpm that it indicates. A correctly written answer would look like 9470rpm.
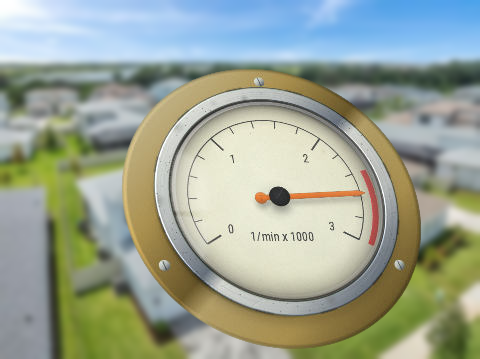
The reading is 2600rpm
